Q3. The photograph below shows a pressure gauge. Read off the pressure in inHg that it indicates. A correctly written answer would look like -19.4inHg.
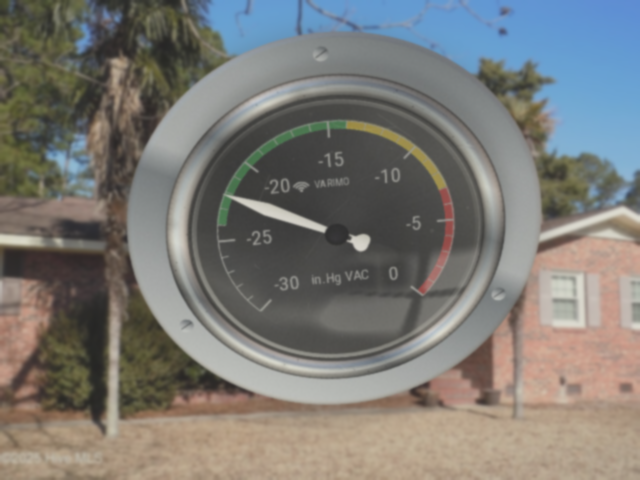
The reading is -22inHg
